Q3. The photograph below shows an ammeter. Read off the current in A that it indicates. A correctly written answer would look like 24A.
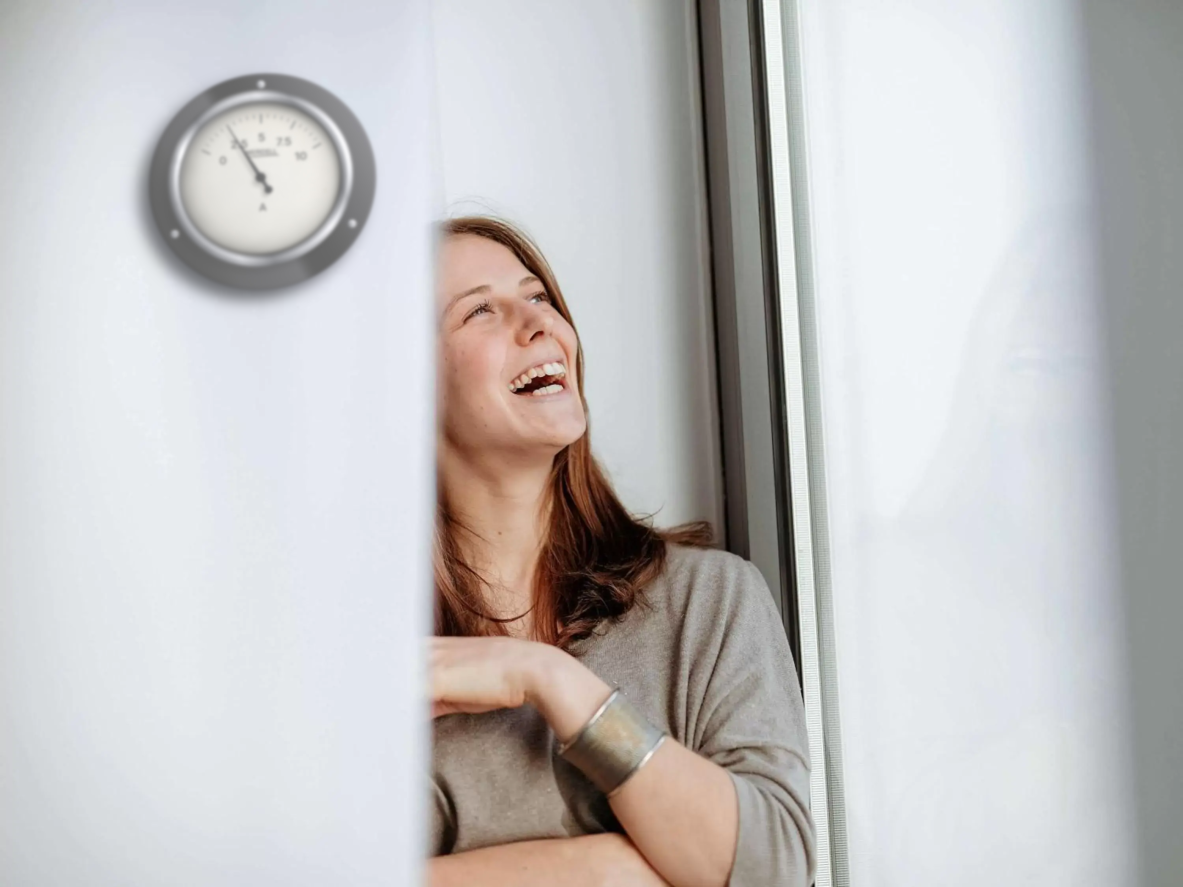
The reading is 2.5A
